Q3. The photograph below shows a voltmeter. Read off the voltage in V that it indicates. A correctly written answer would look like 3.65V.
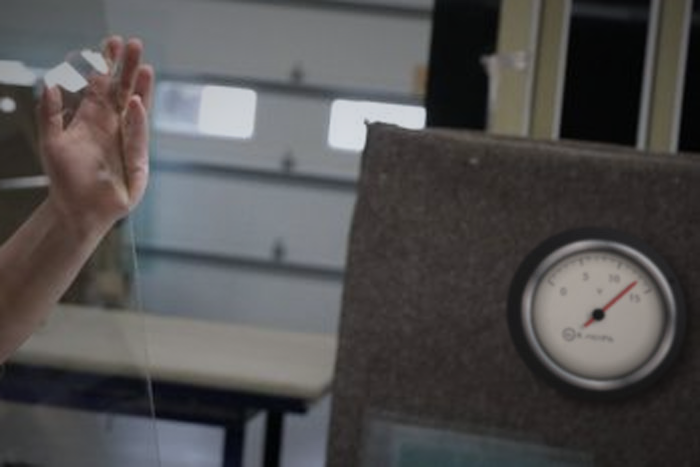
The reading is 13V
